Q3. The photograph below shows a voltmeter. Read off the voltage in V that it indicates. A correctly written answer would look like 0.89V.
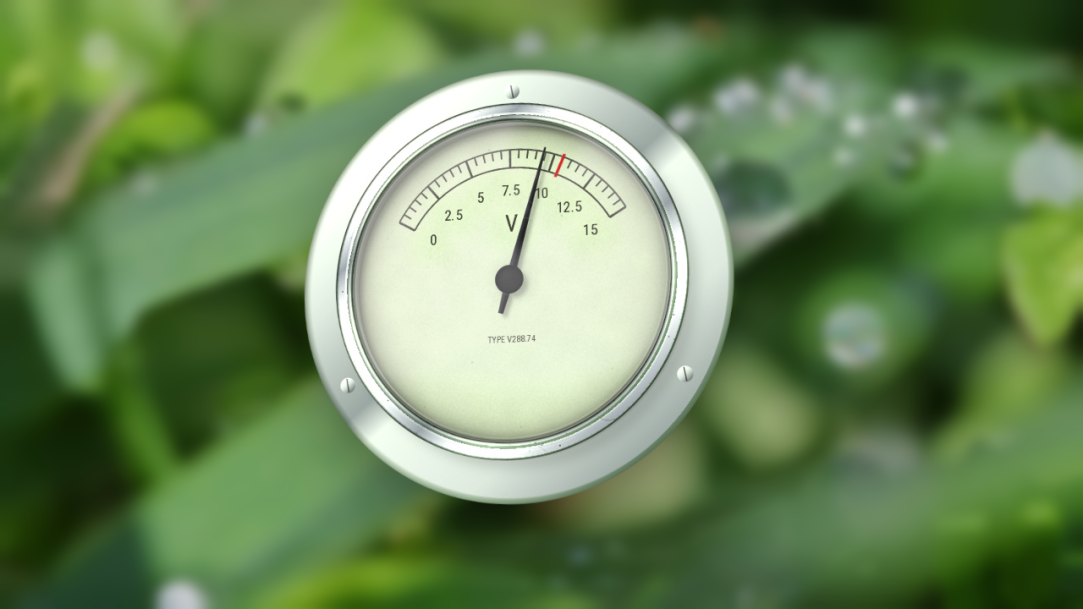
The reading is 9.5V
